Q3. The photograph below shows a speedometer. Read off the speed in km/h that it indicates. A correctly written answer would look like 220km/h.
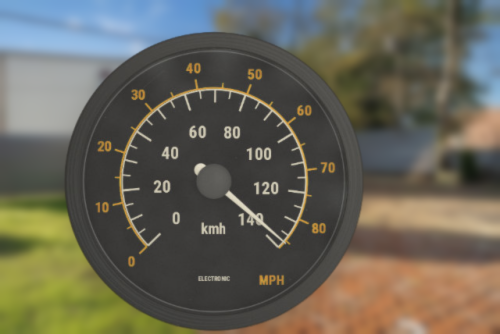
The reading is 137.5km/h
